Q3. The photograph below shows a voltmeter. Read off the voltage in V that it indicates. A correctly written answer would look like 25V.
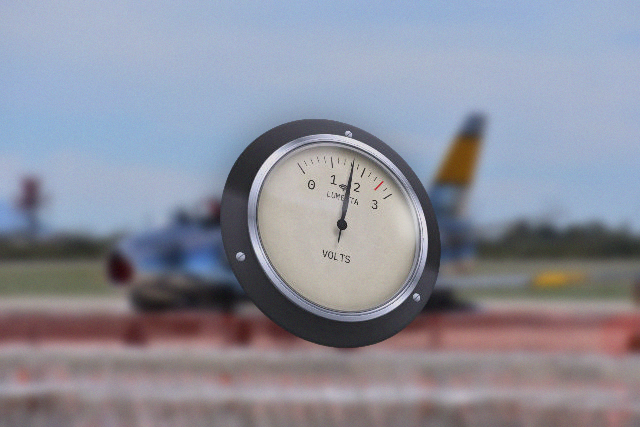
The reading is 1.6V
